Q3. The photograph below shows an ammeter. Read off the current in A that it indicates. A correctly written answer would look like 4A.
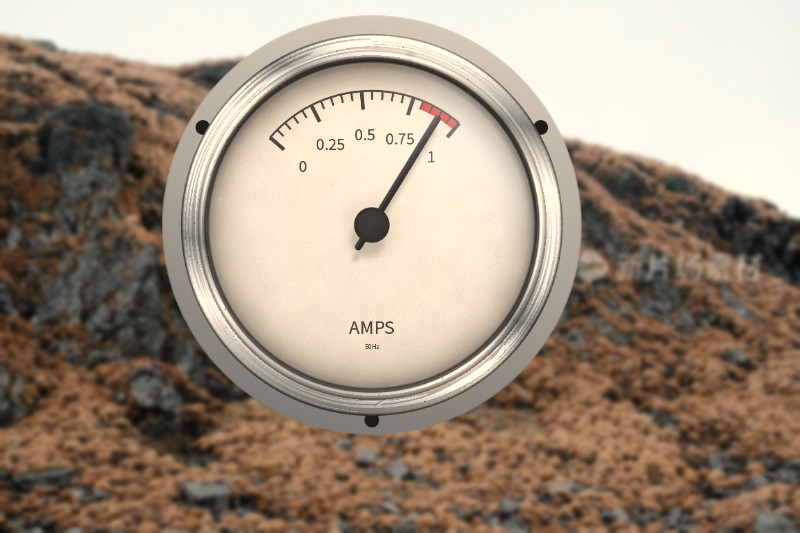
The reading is 0.9A
